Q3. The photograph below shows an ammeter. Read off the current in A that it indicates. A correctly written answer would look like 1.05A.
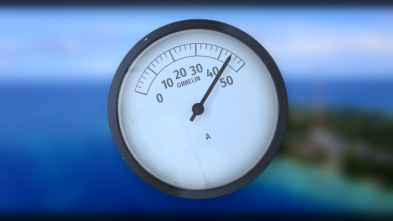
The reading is 44A
